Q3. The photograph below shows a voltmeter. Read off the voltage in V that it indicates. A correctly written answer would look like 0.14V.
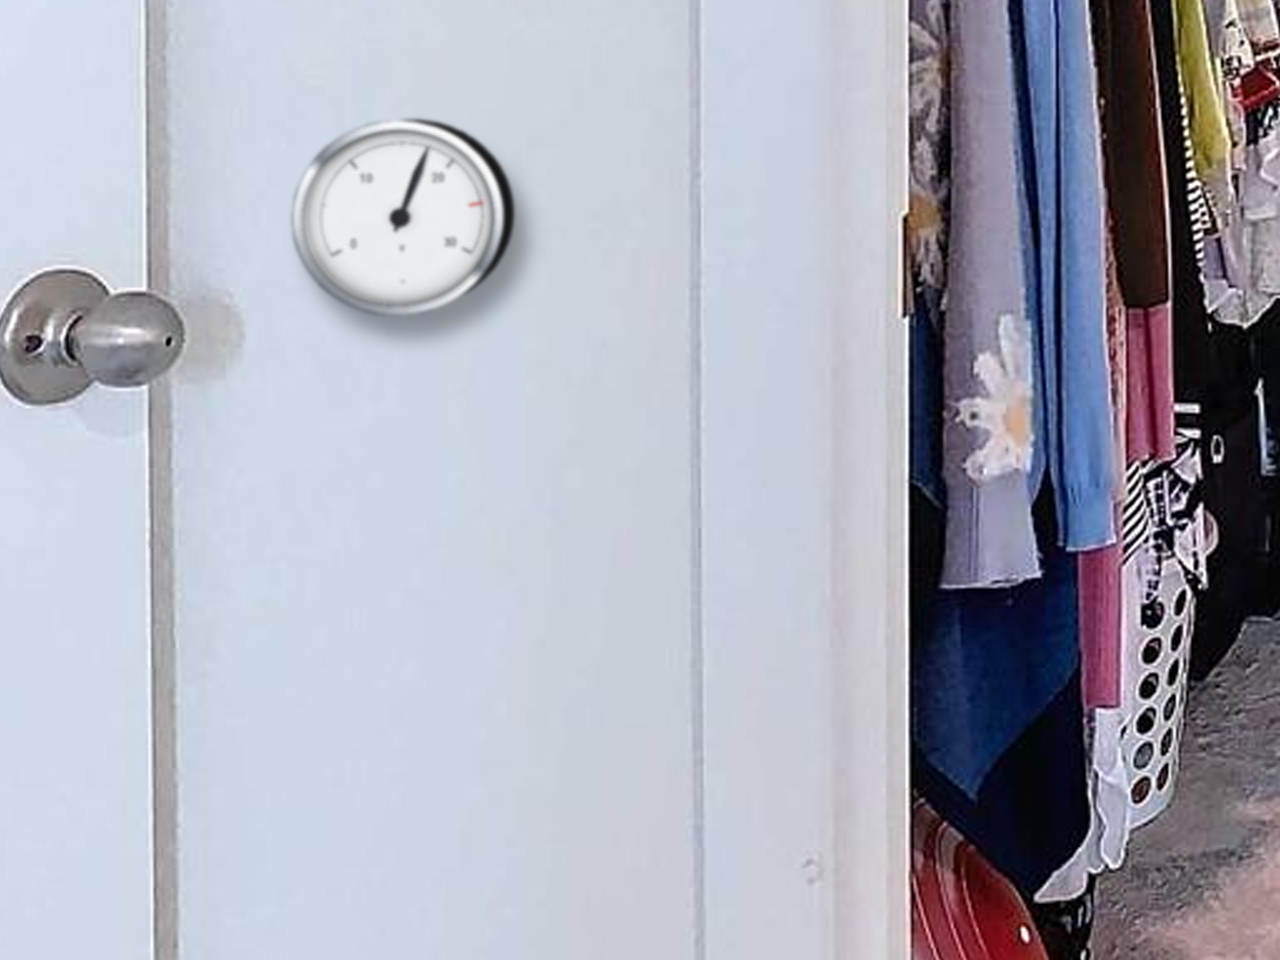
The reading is 17.5V
